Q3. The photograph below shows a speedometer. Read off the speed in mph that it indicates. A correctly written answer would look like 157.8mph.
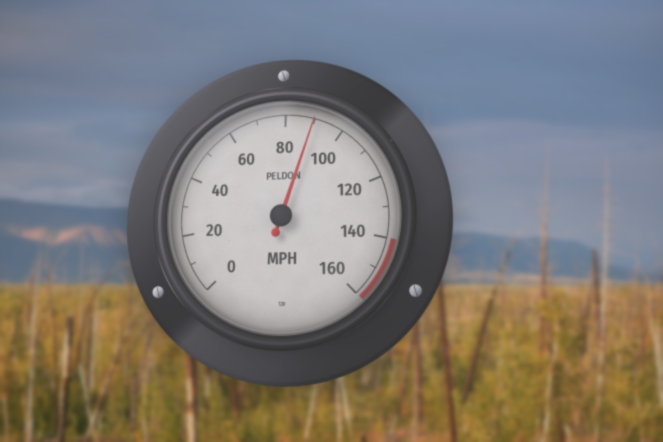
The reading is 90mph
